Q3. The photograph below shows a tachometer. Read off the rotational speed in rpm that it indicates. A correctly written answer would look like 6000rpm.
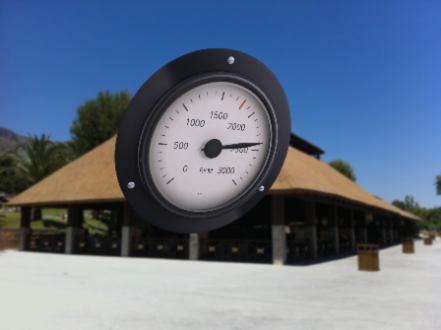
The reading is 2400rpm
